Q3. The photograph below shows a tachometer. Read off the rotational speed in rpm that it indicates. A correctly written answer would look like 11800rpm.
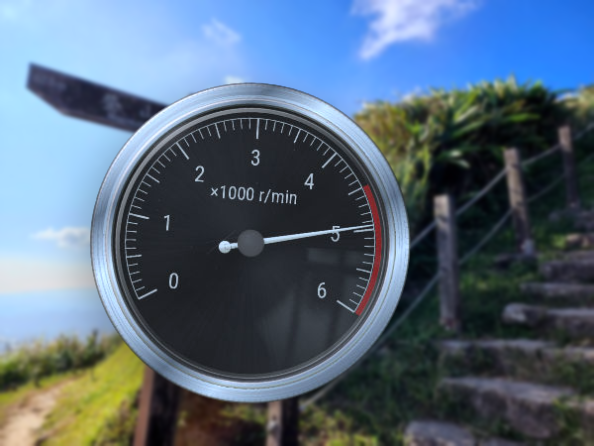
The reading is 4950rpm
